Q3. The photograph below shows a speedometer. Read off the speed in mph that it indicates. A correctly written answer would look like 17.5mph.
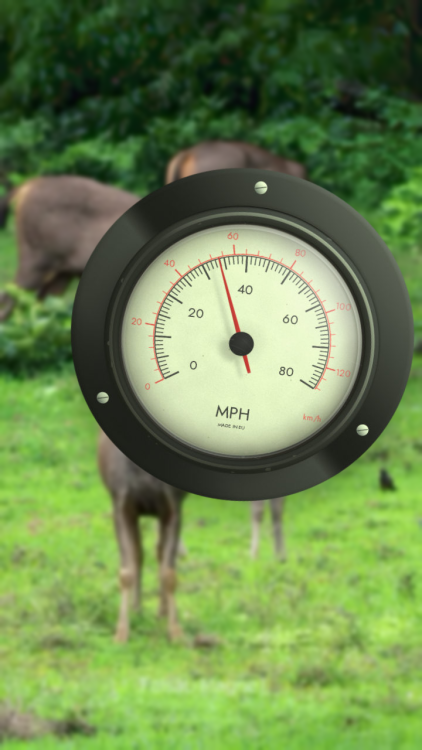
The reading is 34mph
